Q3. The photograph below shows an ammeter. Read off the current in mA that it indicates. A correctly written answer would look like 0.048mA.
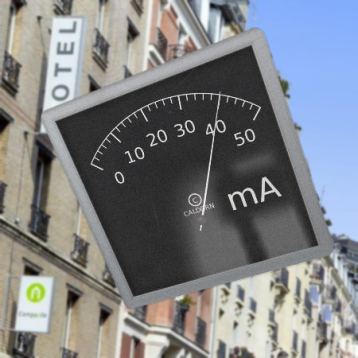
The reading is 40mA
